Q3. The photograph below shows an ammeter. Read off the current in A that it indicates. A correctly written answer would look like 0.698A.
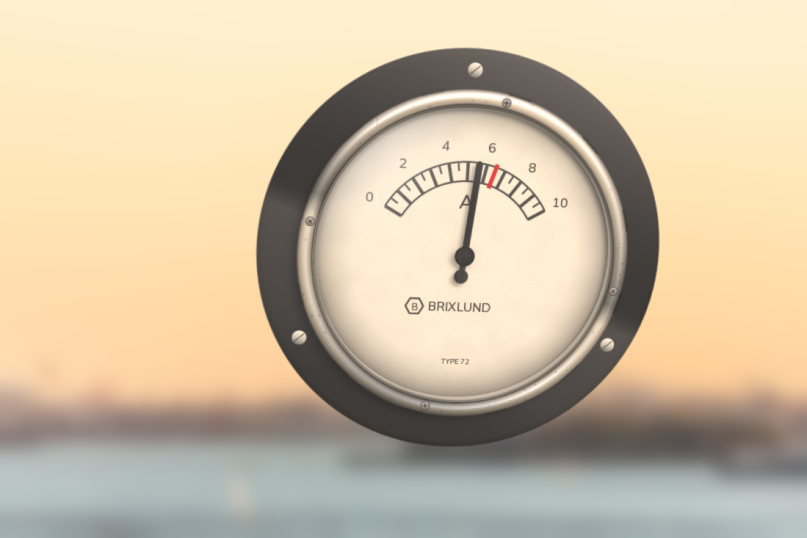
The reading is 5.5A
